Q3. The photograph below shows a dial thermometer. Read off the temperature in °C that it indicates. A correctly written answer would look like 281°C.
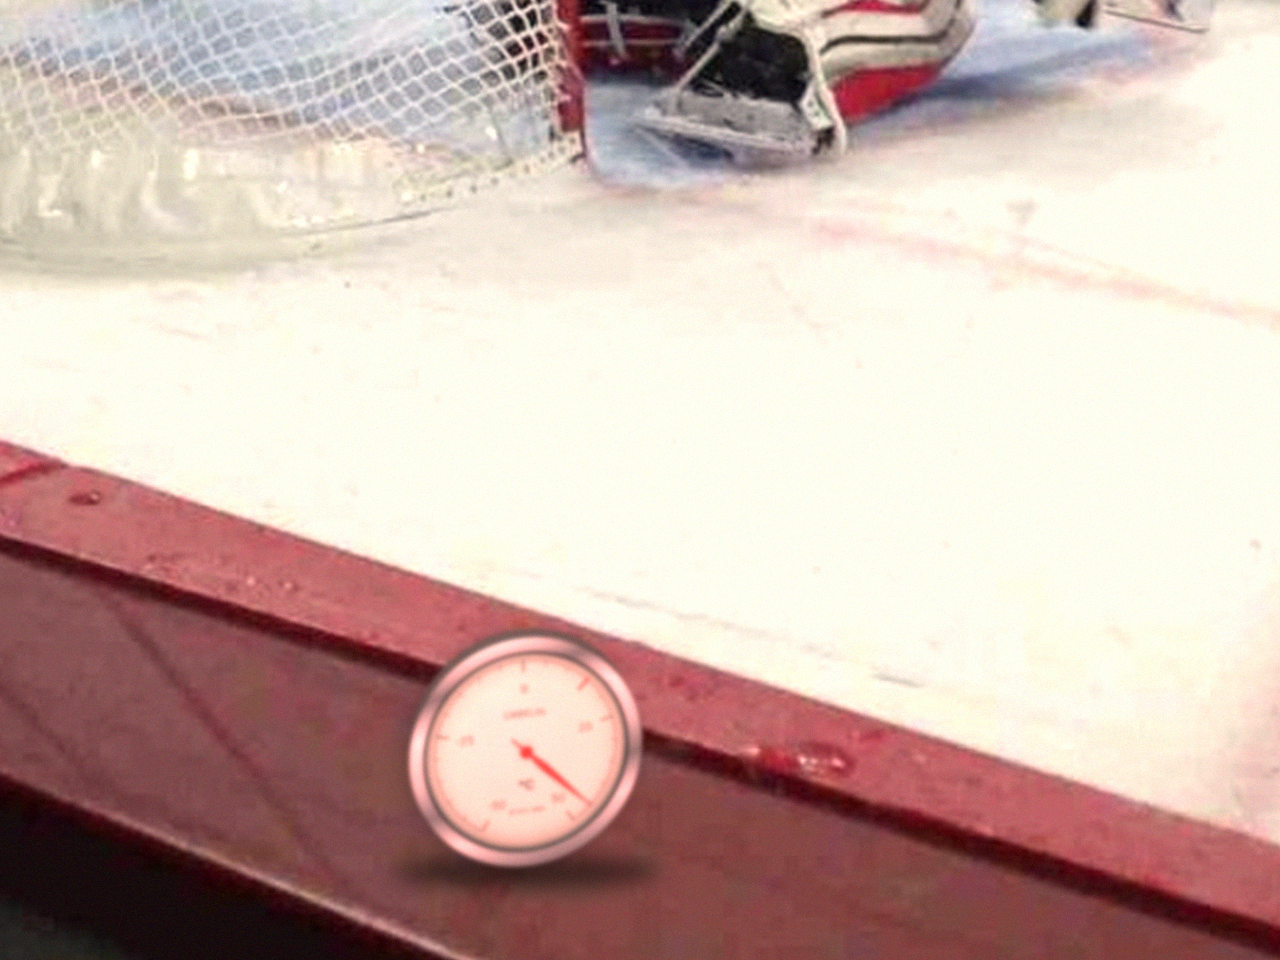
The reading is 45°C
